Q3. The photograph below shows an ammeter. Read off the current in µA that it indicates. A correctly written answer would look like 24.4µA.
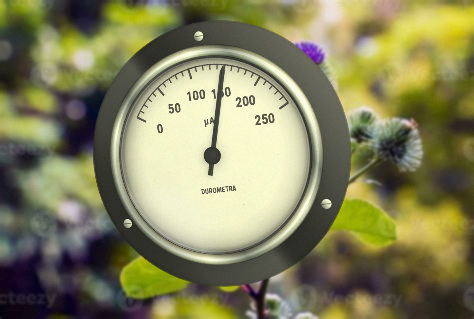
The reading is 150µA
